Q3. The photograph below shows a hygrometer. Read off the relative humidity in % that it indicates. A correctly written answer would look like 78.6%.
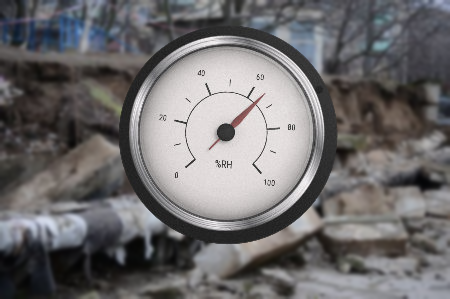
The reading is 65%
